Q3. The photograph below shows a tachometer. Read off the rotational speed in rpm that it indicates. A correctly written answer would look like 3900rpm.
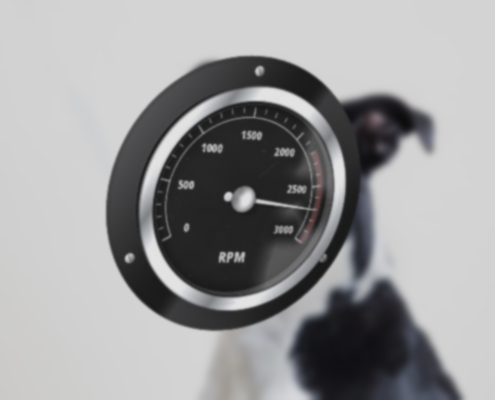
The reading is 2700rpm
